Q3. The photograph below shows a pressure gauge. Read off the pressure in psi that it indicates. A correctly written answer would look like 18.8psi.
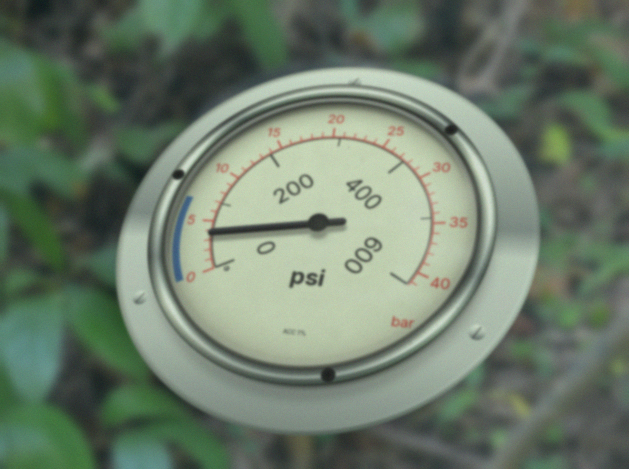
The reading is 50psi
